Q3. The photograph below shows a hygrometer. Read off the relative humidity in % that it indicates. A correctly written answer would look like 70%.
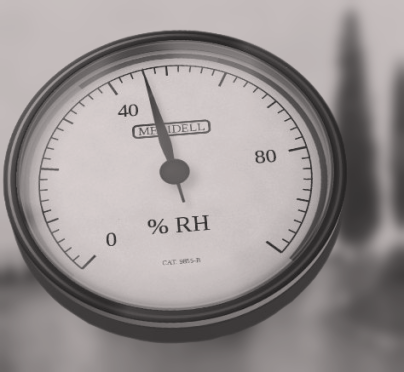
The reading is 46%
